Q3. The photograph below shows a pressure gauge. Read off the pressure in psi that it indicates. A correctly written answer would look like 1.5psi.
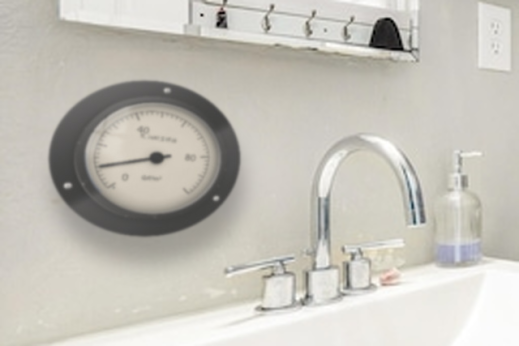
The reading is 10psi
